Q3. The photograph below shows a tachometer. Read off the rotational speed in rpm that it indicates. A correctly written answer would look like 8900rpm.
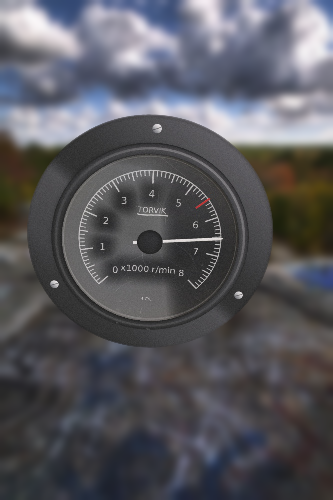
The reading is 6500rpm
